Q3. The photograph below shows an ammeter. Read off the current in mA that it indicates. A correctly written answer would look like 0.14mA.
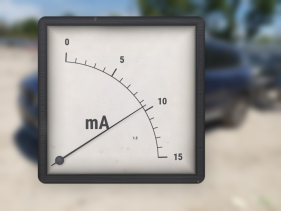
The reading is 9.5mA
